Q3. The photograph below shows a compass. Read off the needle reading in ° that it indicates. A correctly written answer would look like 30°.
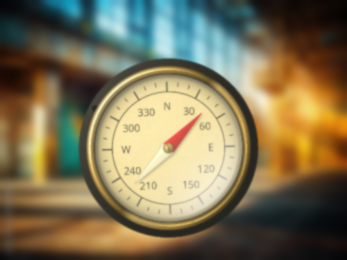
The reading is 45°
